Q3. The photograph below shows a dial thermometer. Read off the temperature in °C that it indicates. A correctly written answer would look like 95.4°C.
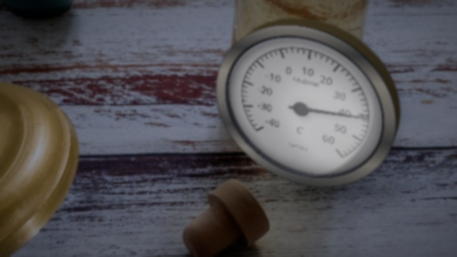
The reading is 40°C
